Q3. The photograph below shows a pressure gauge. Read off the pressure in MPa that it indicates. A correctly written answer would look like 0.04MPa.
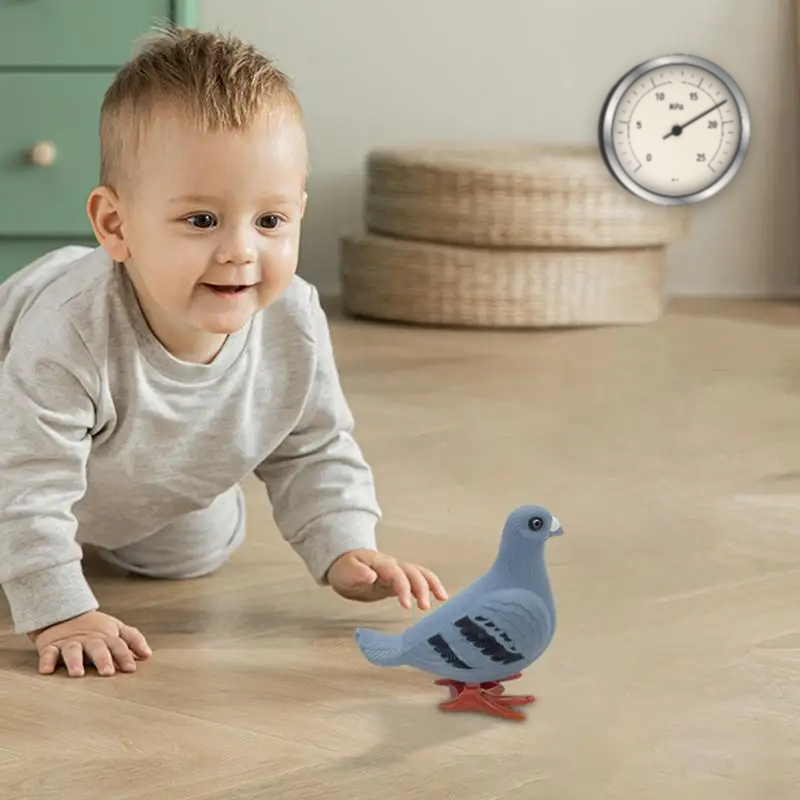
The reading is 18MPa
